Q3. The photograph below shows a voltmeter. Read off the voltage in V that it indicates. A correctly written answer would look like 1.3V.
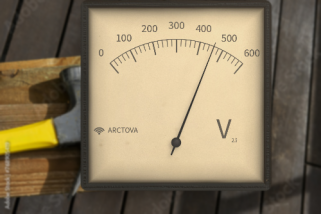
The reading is 460V
